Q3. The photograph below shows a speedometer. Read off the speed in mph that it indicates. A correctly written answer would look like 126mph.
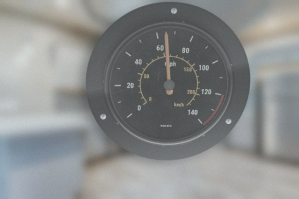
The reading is 65mph
